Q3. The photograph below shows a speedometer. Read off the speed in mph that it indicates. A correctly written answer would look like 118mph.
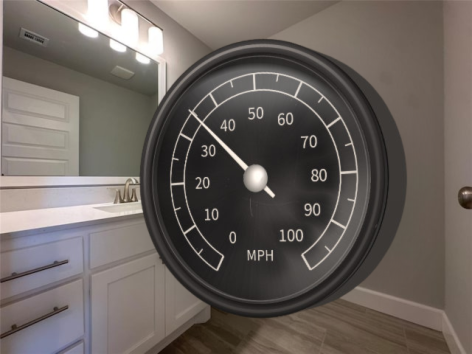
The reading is 35mph
